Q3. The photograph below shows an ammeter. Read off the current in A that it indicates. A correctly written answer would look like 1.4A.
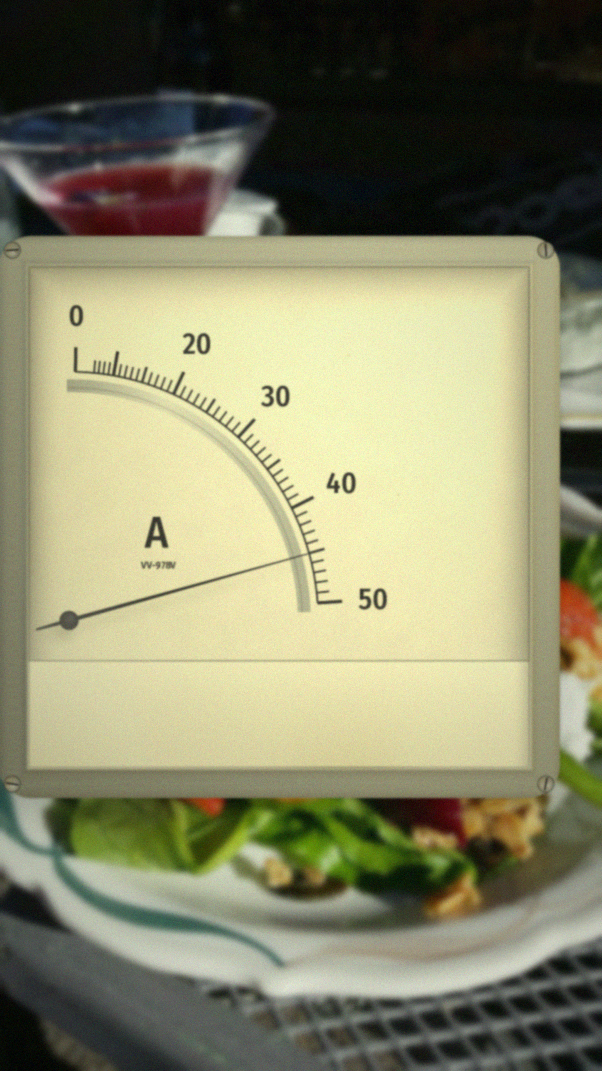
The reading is 45A
